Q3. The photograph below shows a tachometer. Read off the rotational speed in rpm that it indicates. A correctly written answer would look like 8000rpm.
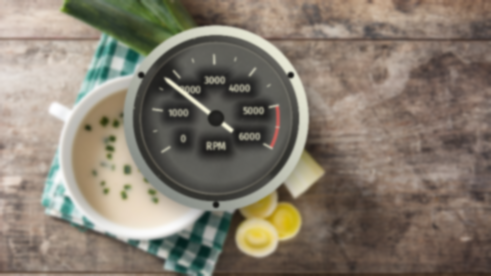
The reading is 1750rpm
